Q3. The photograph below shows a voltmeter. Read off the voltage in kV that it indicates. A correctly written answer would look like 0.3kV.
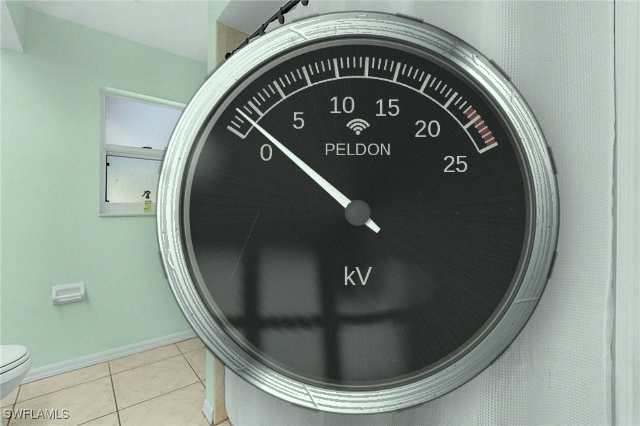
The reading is 1.5kV
